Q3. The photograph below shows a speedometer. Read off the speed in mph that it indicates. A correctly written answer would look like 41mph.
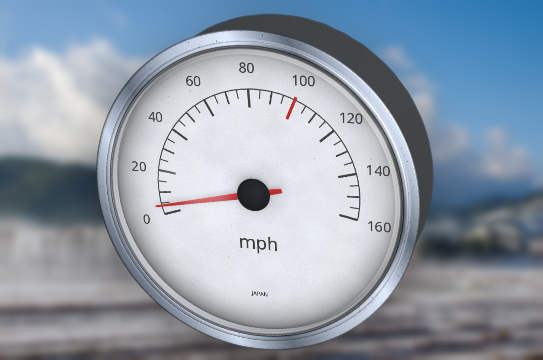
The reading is 5mph
